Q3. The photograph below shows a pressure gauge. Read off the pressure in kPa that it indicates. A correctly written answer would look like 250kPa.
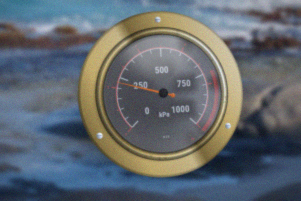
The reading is 225kPa
